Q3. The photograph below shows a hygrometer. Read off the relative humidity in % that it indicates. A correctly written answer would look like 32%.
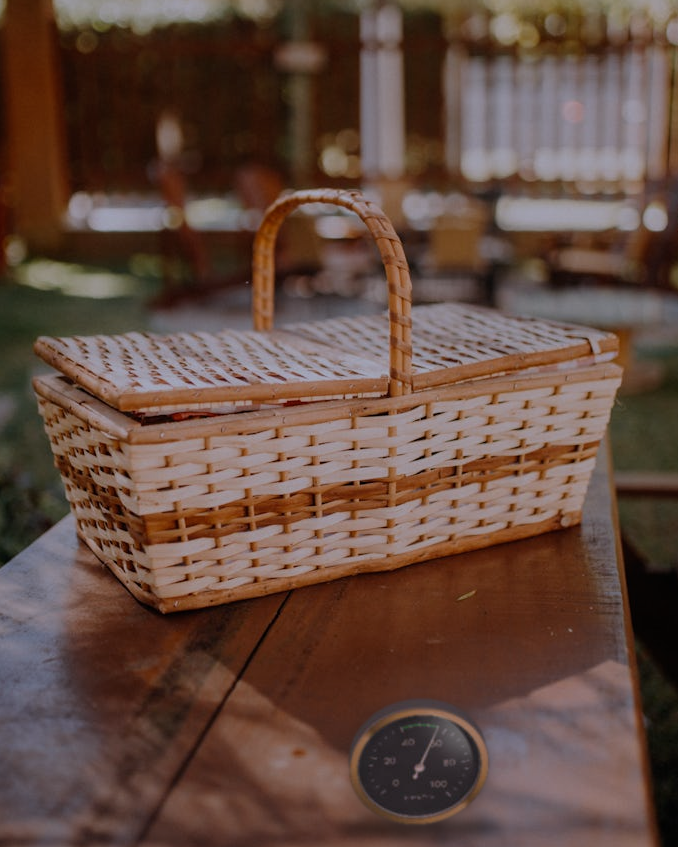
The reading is 56%
